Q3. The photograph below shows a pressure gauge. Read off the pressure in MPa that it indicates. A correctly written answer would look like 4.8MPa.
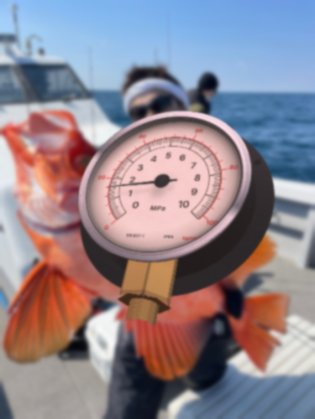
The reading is 1.5MPa
